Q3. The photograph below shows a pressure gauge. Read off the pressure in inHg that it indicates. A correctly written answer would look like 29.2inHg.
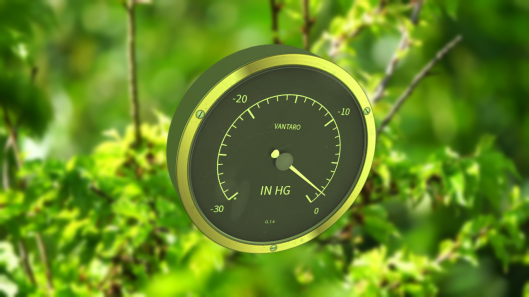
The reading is -1.5inHg
